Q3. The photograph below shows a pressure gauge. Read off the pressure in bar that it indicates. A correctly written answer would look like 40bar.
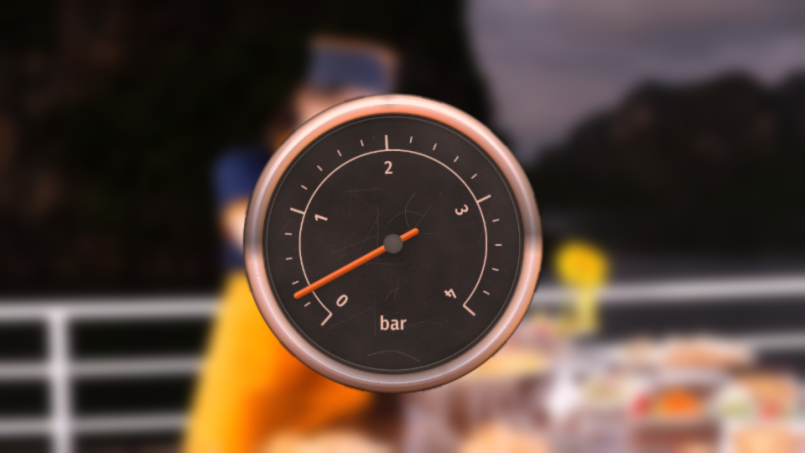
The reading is 0.3bar
